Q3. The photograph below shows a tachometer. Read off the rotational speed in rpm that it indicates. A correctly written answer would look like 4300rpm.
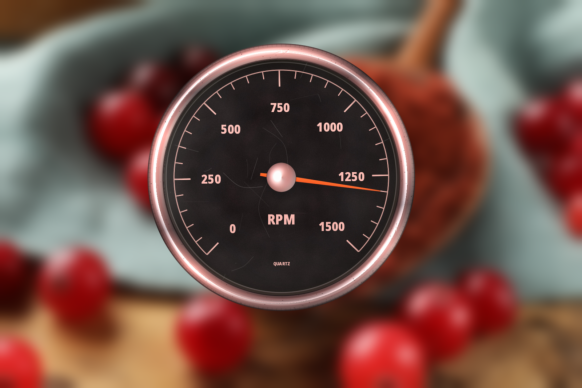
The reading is 1300rpm
